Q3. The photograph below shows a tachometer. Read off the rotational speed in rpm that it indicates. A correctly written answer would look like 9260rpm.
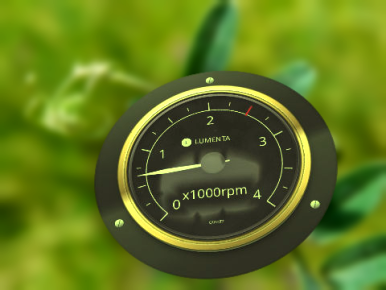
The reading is 625rpm
